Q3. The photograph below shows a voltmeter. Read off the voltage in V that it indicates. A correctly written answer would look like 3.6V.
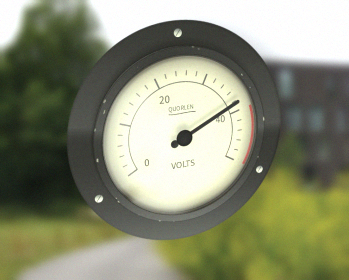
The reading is 38V
